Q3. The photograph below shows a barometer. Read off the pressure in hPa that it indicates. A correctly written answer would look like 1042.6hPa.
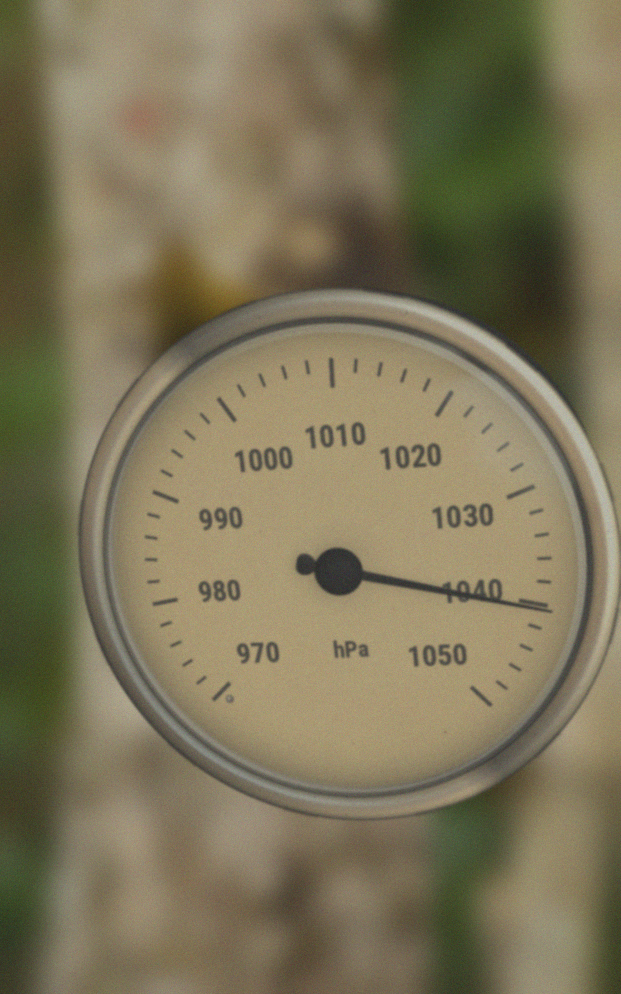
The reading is 1040hPa
